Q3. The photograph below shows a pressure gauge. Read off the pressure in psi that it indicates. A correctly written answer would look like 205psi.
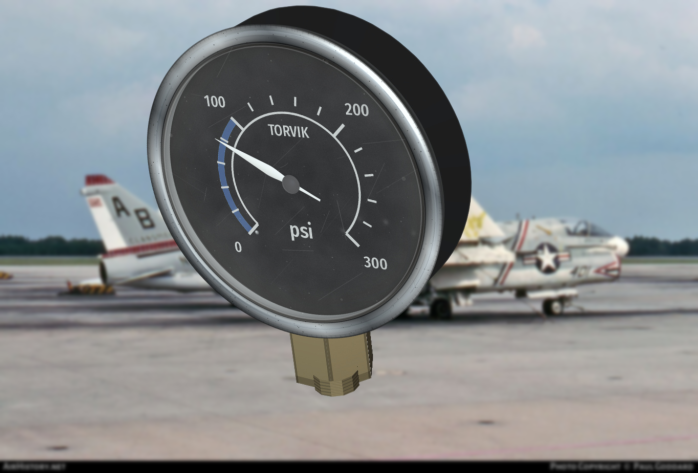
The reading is 80psi
